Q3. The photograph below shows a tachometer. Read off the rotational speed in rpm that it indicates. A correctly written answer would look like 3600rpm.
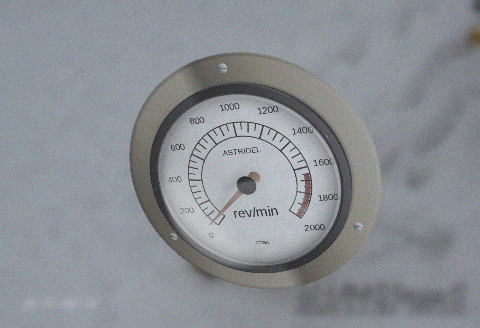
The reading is 50rpm
